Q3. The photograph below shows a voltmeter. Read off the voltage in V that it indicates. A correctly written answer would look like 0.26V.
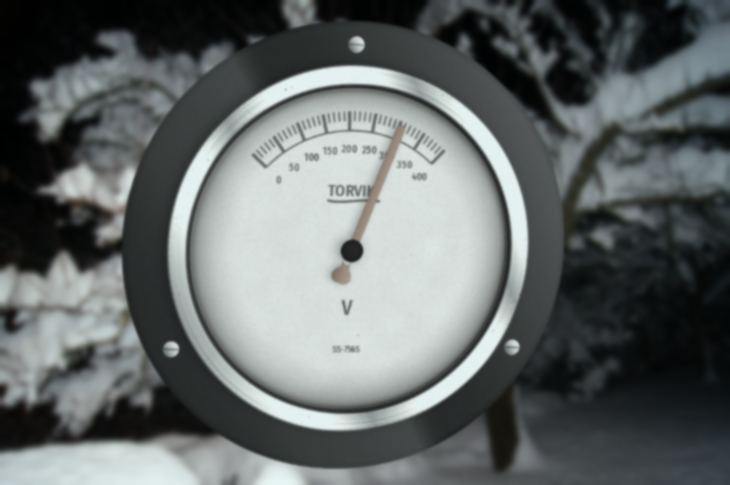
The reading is 300V
